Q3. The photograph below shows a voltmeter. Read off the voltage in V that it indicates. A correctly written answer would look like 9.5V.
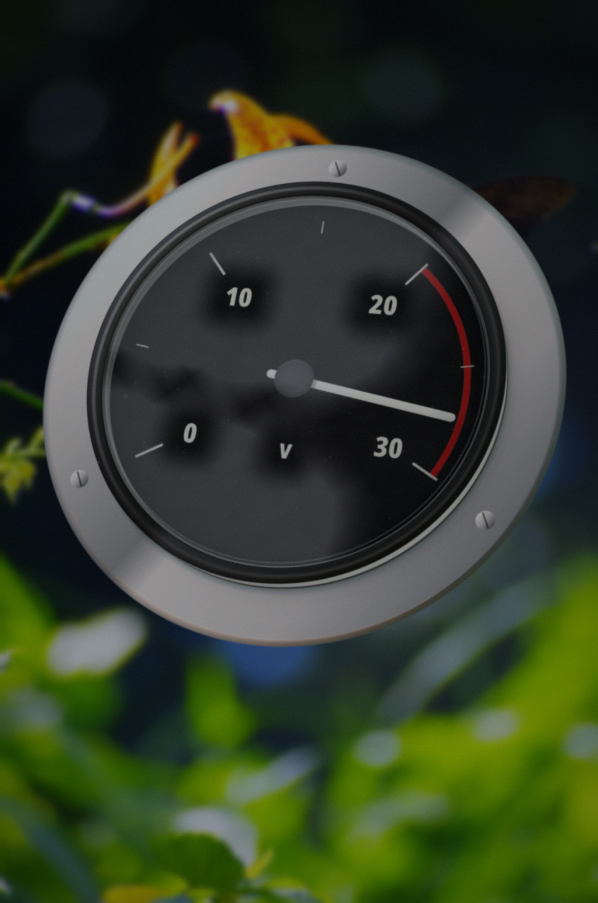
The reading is 27.5V
